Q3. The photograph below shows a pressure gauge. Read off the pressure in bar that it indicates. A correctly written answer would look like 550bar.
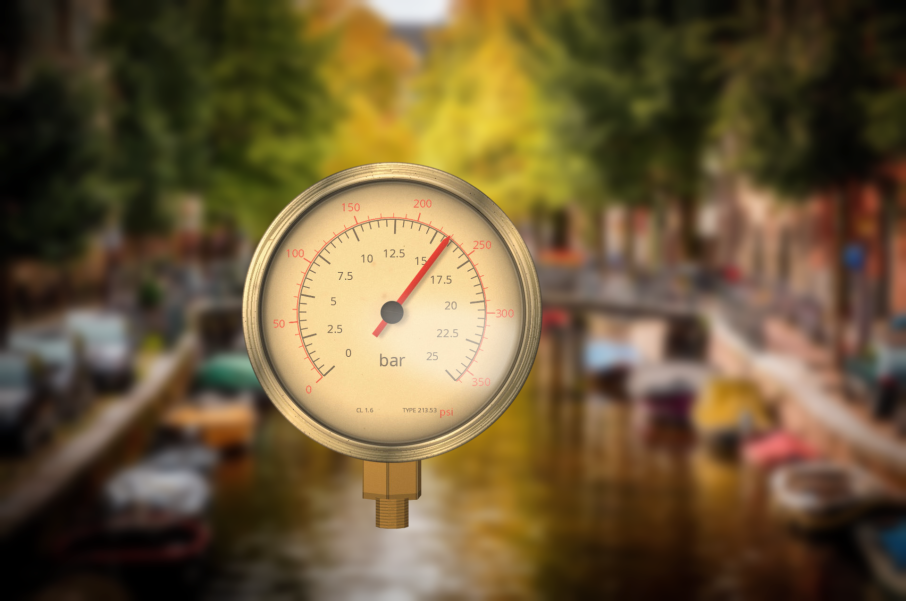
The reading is 15.75bar
